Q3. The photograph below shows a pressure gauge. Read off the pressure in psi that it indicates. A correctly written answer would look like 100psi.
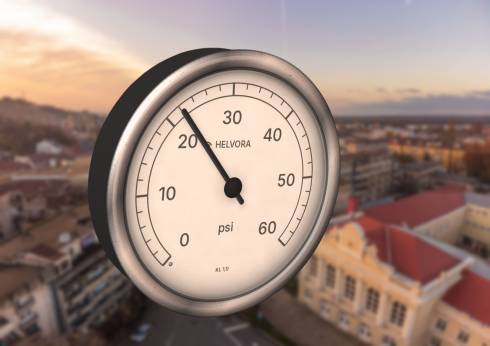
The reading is 22psi
